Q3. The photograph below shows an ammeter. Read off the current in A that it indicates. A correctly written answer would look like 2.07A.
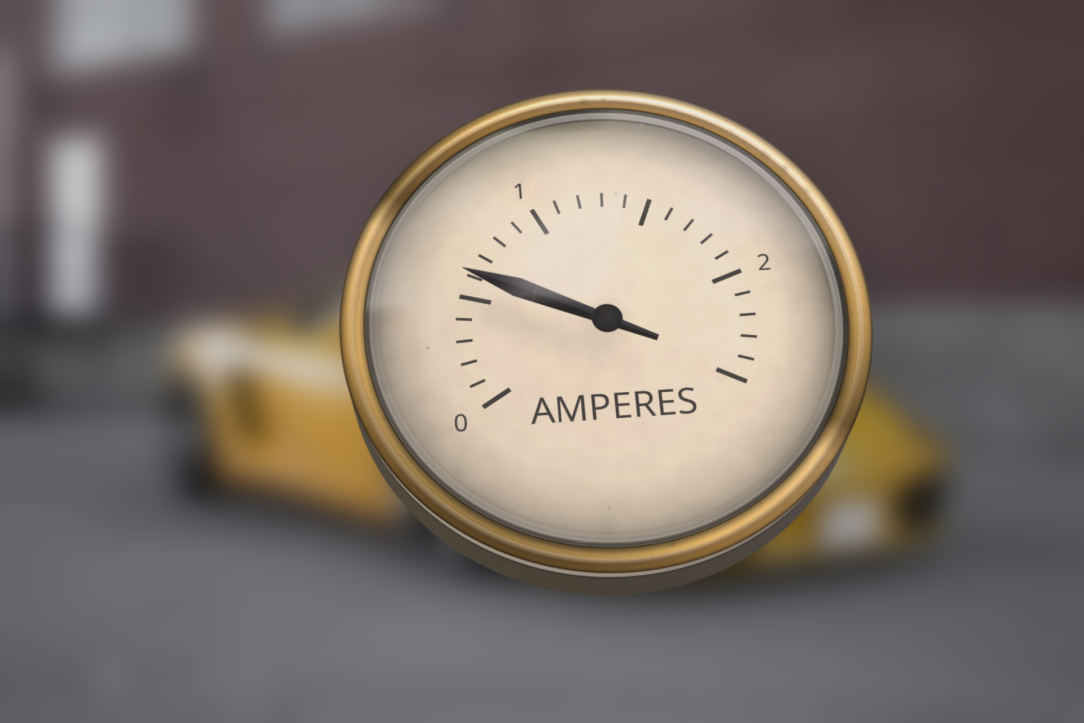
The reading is 0.6A
